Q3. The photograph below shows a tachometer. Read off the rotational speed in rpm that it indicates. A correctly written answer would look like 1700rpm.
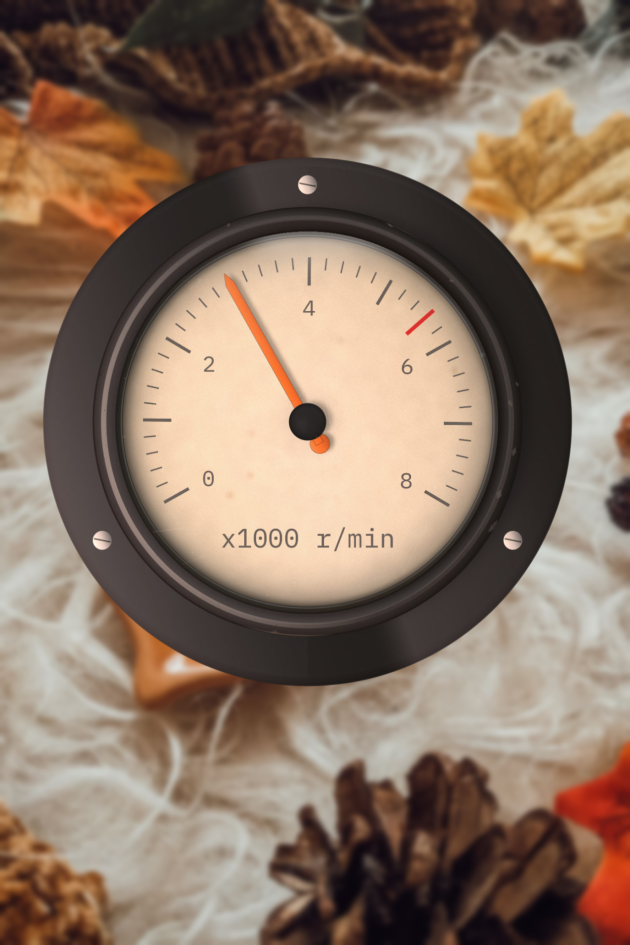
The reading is 3000rpm
